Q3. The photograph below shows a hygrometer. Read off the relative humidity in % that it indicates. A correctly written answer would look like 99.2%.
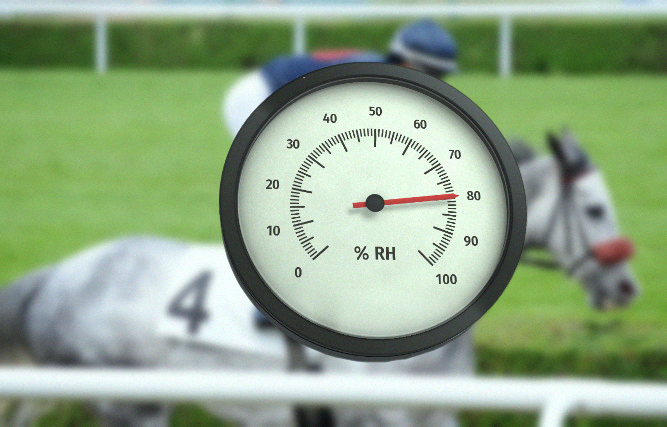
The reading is 80%
